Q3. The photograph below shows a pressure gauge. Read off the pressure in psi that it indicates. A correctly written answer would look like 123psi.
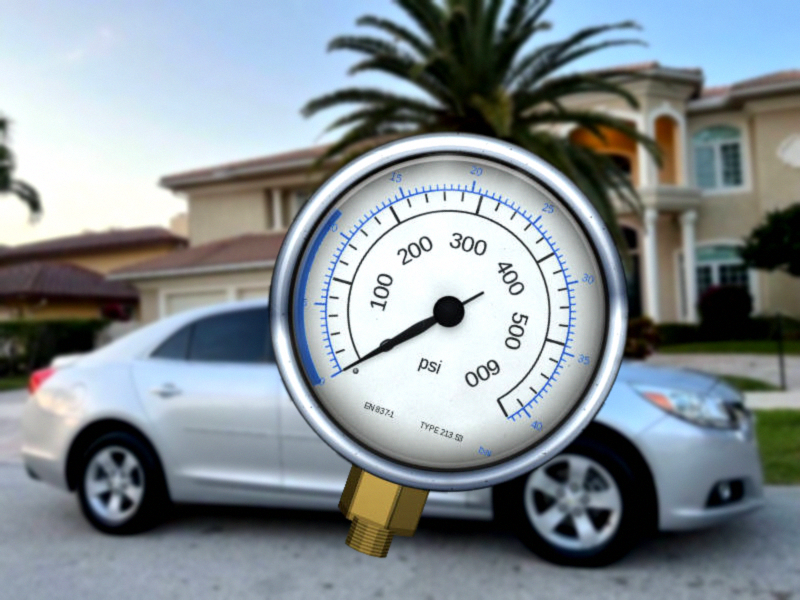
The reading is 0psi
